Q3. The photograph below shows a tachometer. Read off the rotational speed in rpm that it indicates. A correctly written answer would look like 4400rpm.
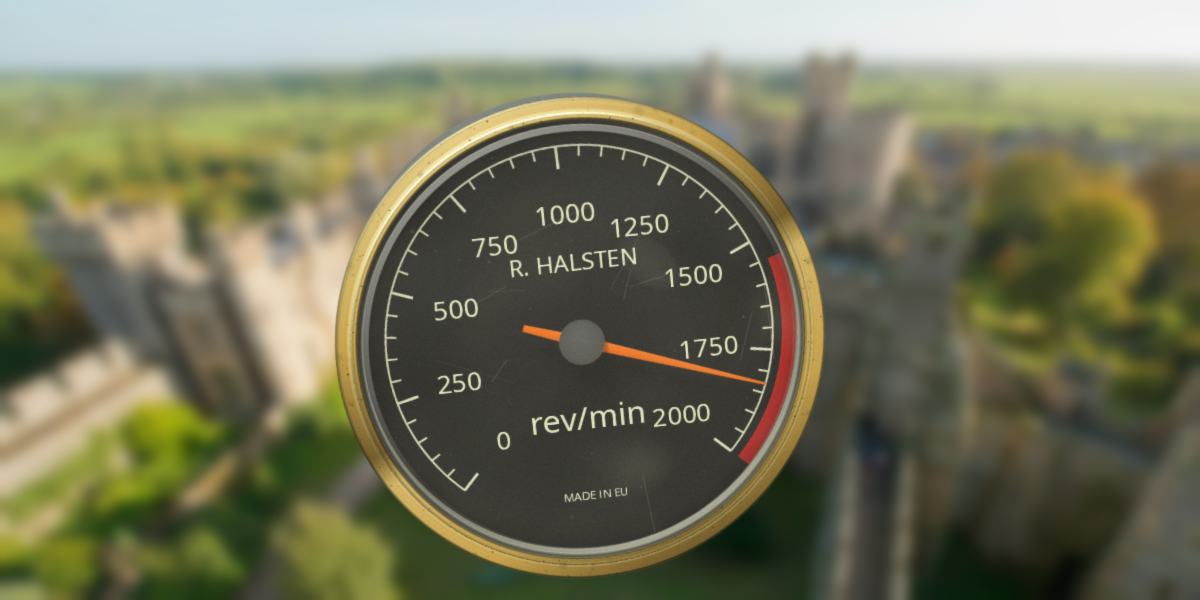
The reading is 1825rpm
